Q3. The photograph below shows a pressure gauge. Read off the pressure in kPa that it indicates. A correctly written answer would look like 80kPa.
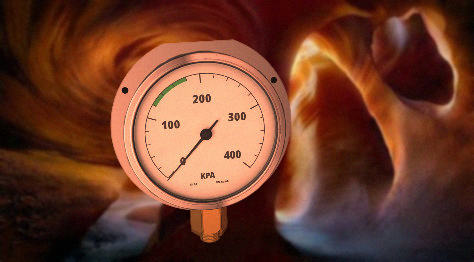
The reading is 0kPa
